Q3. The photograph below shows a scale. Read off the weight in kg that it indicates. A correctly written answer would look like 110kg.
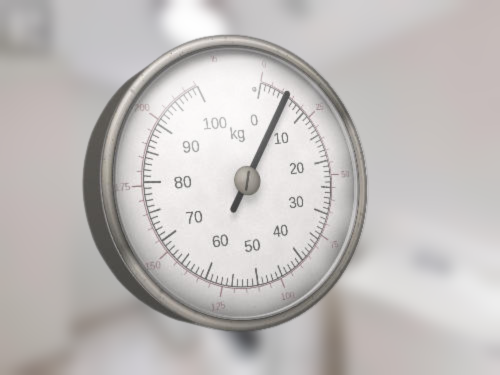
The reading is 5kg
